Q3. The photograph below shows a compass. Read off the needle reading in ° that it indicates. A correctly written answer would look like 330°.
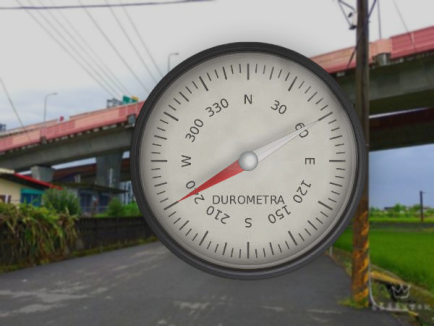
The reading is 240°
